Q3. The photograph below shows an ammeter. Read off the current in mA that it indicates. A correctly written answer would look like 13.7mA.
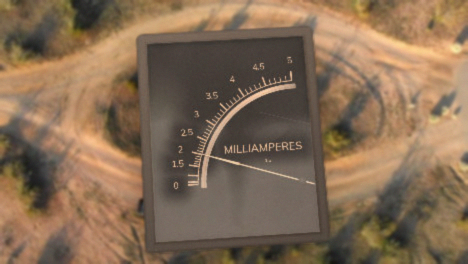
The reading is 2mA
